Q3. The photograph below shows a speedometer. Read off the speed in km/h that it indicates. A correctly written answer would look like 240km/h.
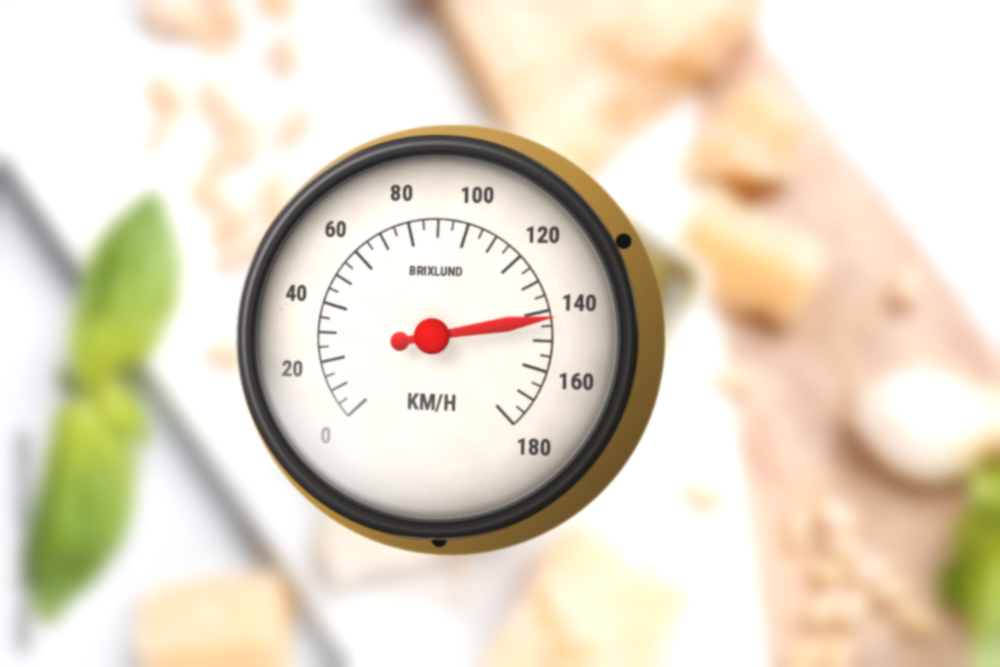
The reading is 142.5km/h
